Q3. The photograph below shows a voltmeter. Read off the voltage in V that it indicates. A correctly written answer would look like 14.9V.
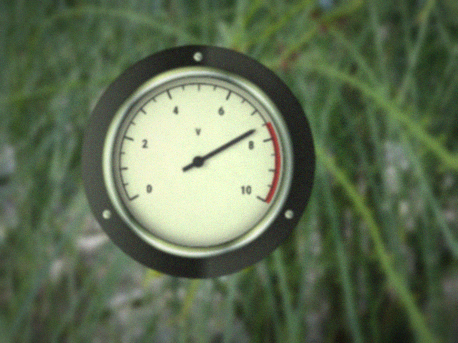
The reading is 7.5V
